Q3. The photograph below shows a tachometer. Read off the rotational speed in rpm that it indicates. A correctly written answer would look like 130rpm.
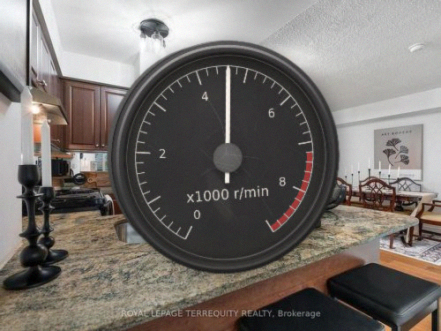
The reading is 4600rpm
